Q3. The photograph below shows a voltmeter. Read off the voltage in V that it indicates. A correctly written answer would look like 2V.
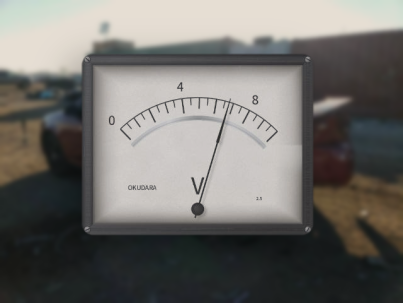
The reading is 6.75V
